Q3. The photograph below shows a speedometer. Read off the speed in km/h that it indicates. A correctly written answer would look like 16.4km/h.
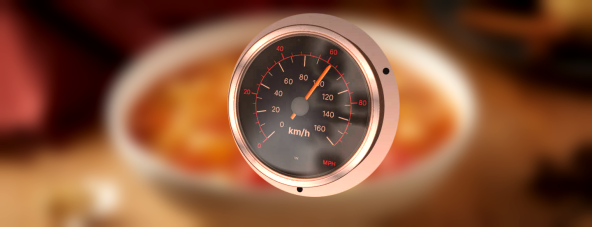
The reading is 100km/h
